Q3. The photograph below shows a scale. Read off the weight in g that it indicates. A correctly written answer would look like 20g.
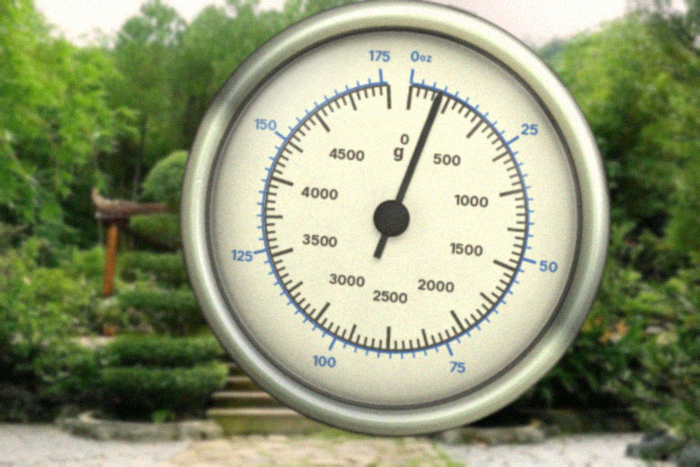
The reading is 200g
